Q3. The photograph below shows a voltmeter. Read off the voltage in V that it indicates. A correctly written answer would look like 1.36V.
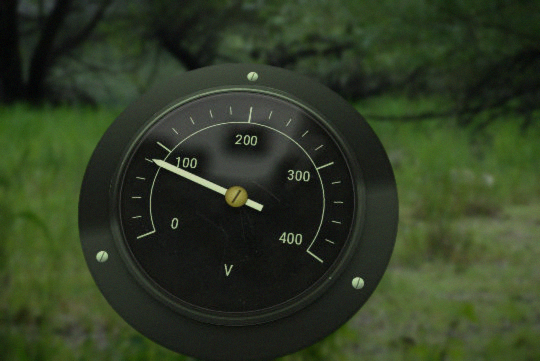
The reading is 80V
